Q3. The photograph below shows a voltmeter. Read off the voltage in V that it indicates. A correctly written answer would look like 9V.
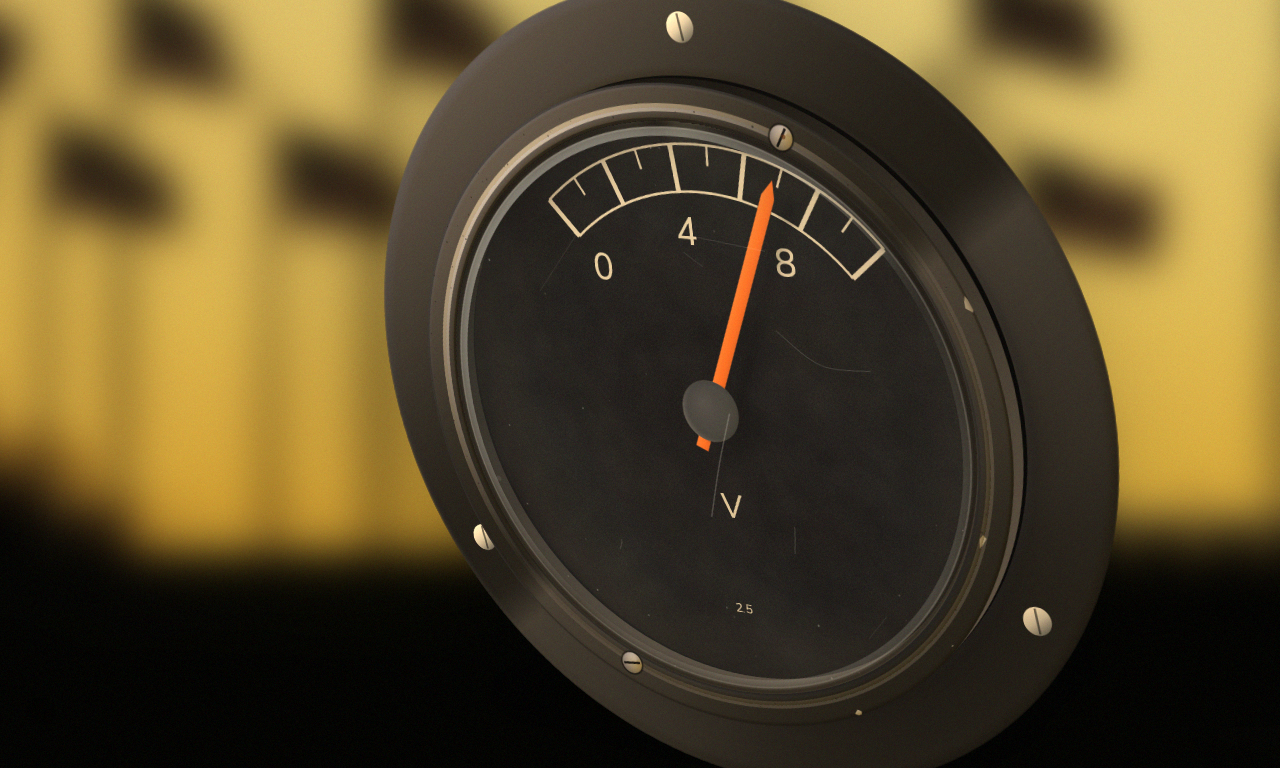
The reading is 7V
